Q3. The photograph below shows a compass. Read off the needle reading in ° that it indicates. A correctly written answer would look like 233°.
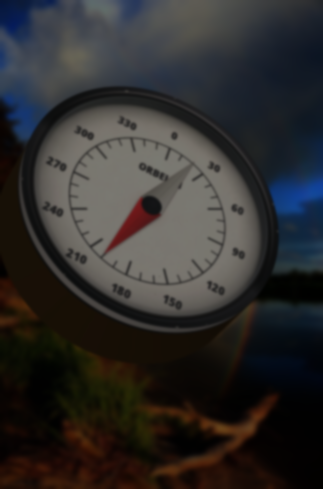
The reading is 200°
